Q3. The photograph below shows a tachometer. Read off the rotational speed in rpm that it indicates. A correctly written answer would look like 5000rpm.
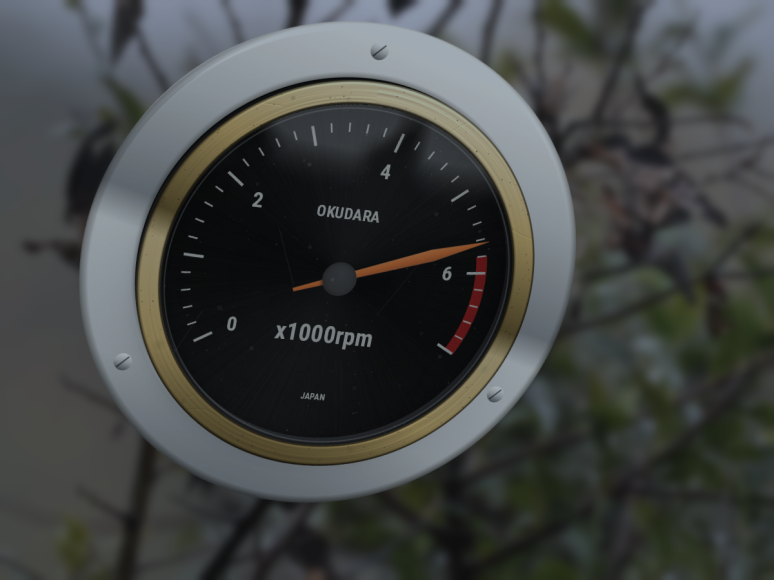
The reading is 5600rpm
